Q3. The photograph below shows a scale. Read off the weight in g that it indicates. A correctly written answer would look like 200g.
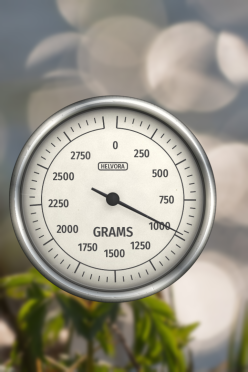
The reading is 975g
